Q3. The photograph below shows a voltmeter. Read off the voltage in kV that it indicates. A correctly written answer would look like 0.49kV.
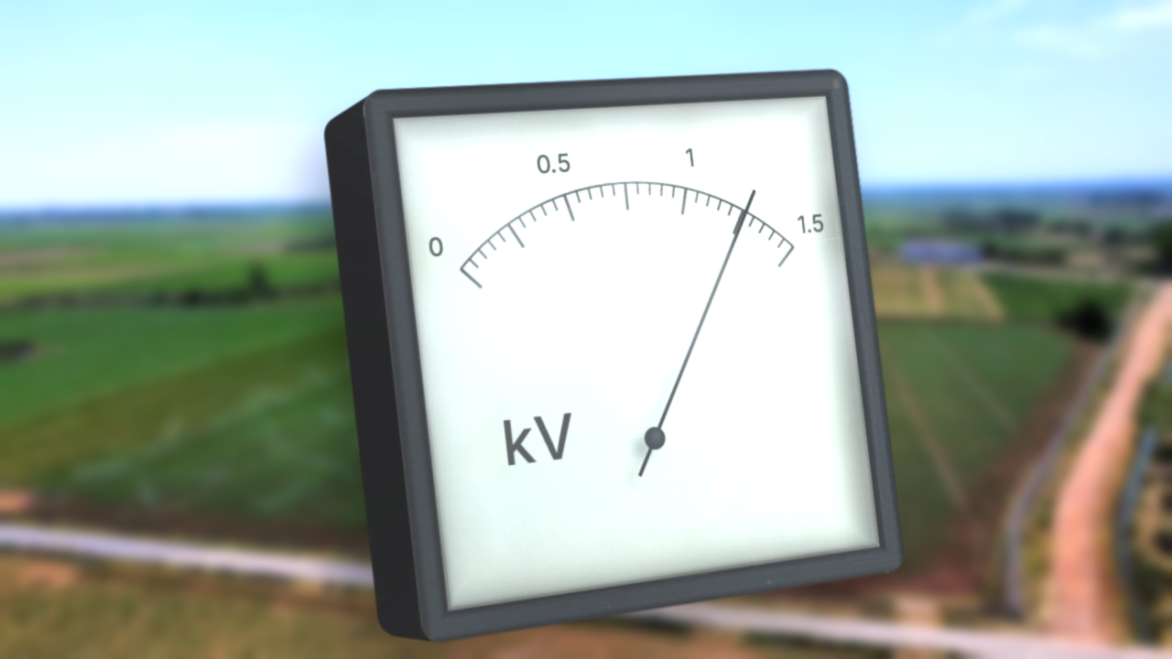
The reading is 1.25kV
